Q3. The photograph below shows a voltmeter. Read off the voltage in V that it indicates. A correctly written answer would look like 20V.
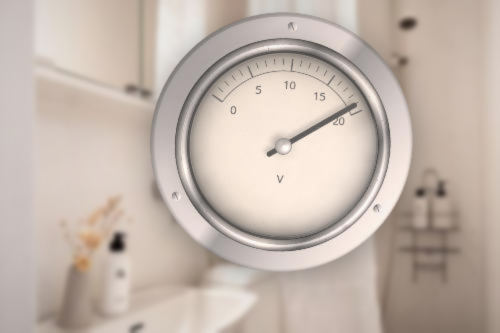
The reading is 19V
